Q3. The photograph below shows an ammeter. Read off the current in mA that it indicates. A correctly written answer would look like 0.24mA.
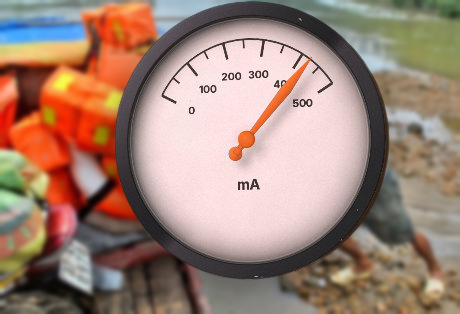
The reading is 425mA
